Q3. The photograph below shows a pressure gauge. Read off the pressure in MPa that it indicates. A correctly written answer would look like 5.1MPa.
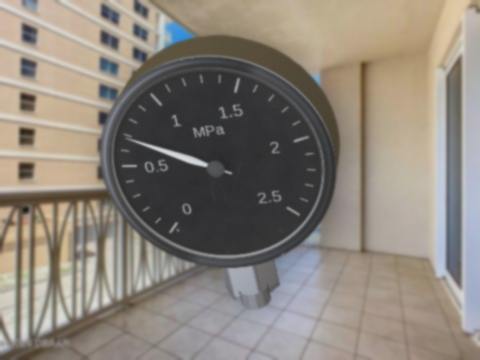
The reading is 0.7MPa
